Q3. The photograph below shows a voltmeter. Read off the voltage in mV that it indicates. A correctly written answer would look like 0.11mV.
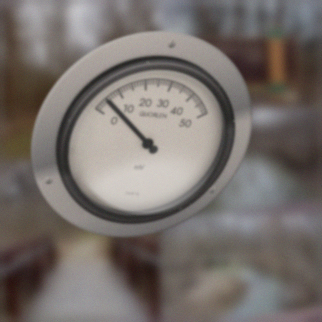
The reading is 5mV
